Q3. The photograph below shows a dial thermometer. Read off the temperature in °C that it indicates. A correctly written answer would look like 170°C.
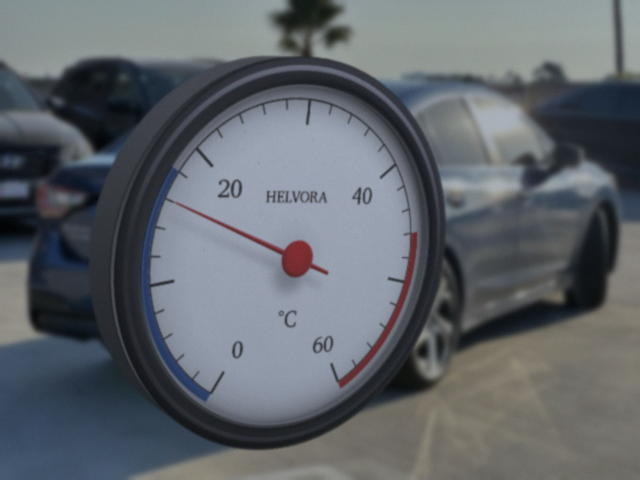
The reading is 16°C
